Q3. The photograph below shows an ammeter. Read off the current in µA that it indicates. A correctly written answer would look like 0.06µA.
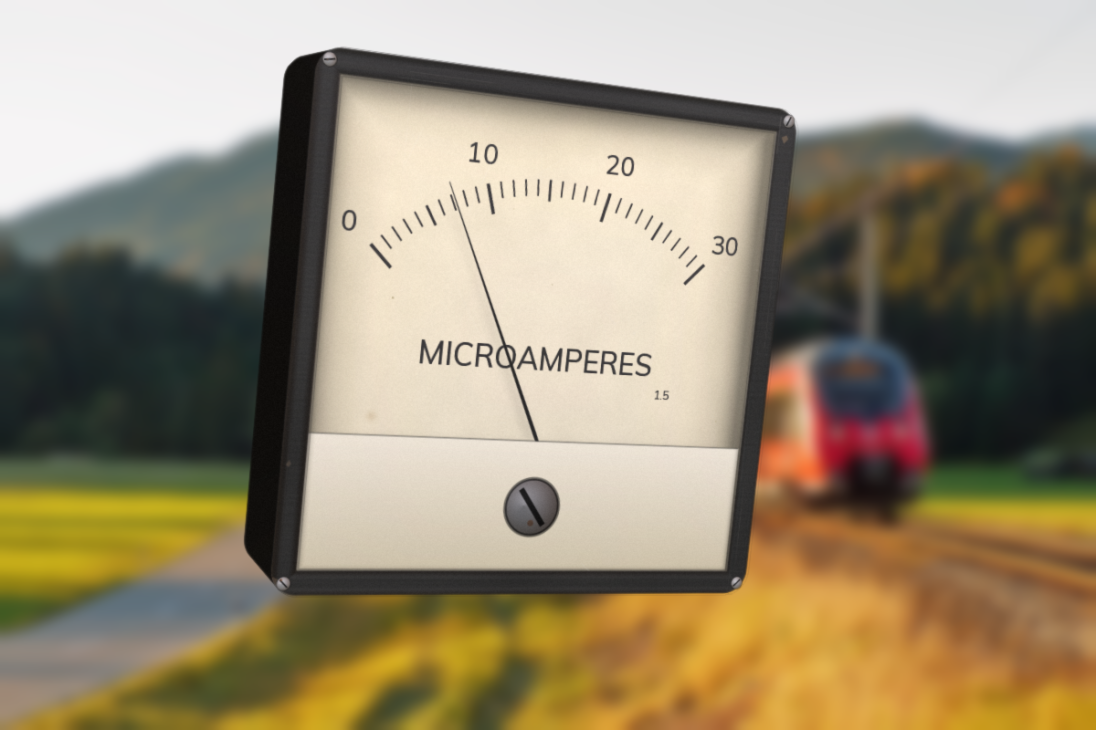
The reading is 7µA
